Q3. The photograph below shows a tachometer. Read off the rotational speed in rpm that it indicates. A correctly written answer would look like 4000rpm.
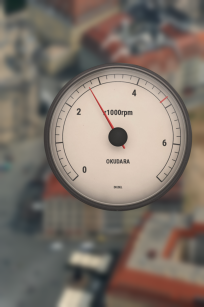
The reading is 2700rpm
